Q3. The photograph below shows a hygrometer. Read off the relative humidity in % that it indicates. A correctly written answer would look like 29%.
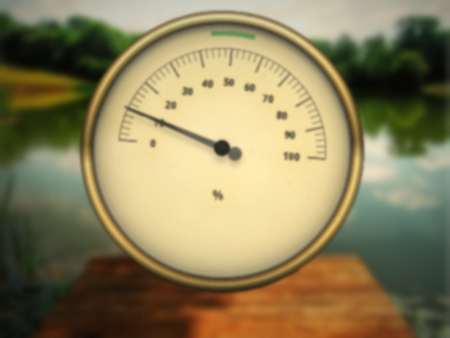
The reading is 10%
